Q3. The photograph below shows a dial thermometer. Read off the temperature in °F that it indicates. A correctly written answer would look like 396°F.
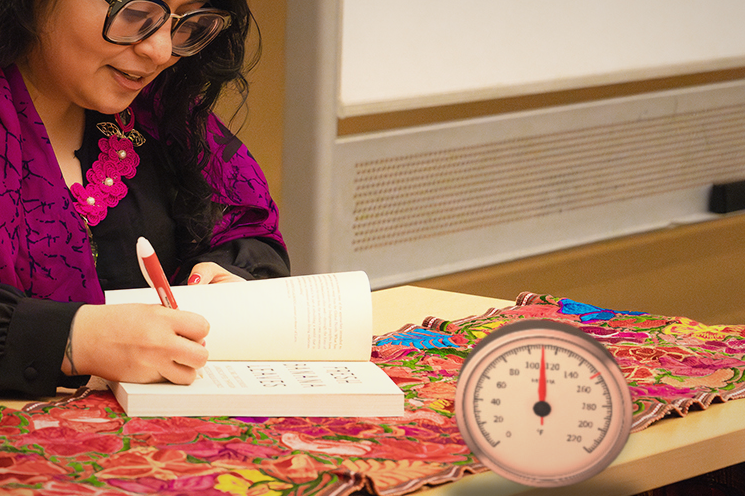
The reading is 110°F
